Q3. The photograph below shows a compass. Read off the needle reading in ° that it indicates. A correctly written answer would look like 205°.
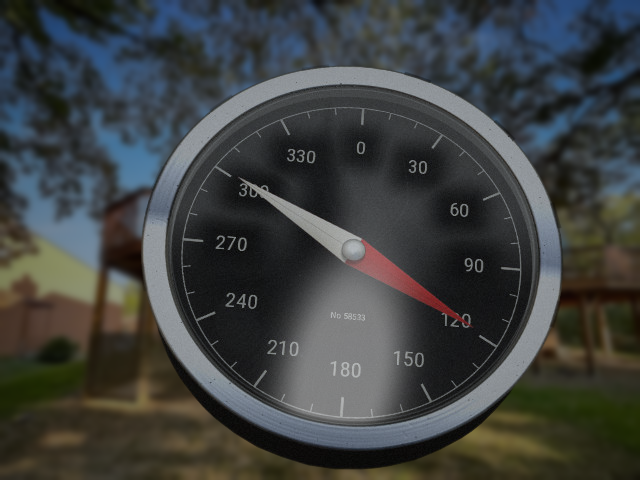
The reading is 120°
